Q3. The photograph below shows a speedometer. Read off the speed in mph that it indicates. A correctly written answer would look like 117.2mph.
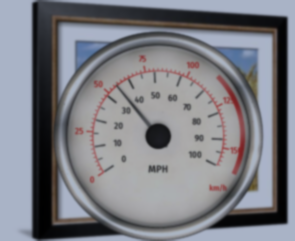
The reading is 35mph
